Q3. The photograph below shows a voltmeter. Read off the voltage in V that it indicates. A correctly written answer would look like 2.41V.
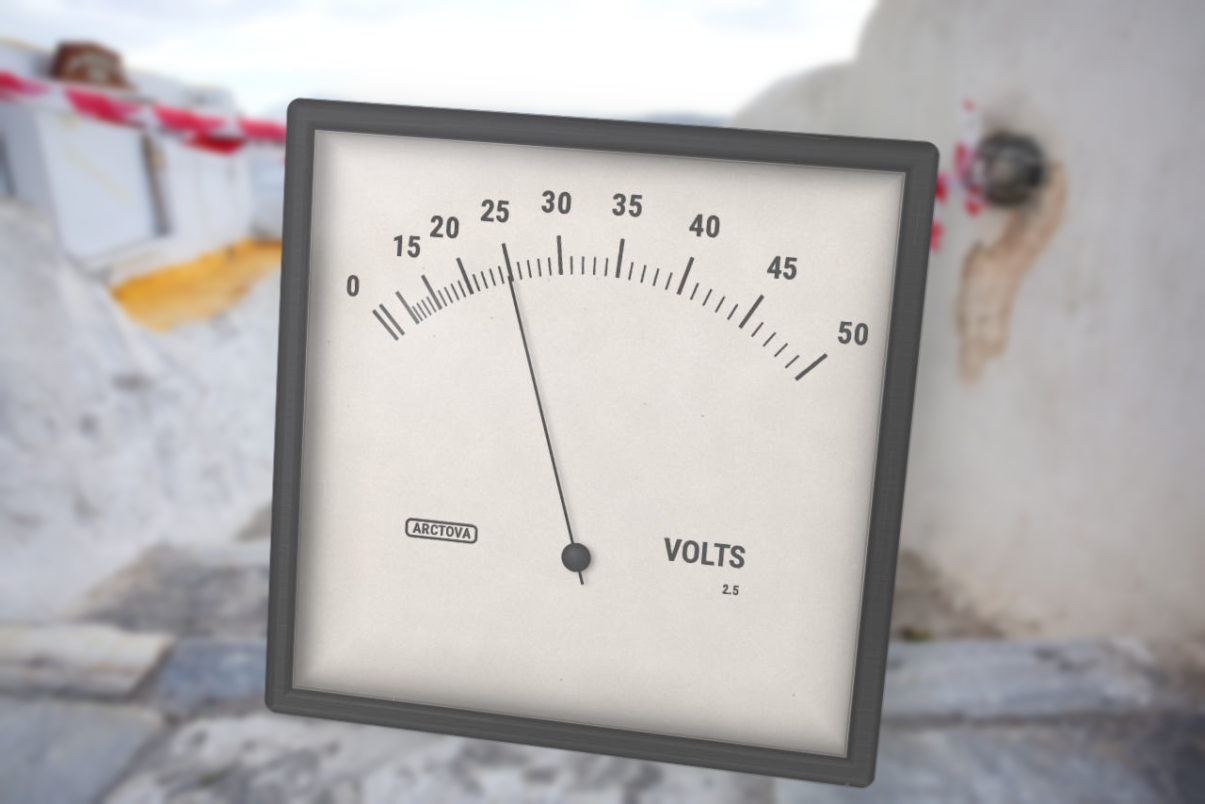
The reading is 25V
